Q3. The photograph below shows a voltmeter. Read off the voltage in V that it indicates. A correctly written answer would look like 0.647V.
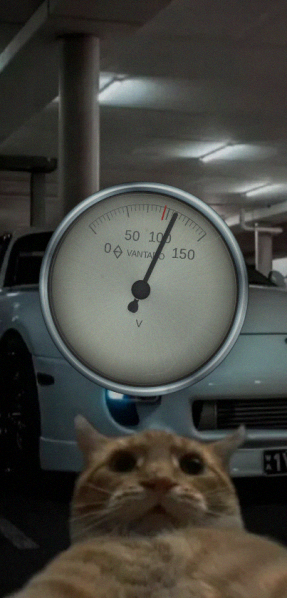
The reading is 110V
